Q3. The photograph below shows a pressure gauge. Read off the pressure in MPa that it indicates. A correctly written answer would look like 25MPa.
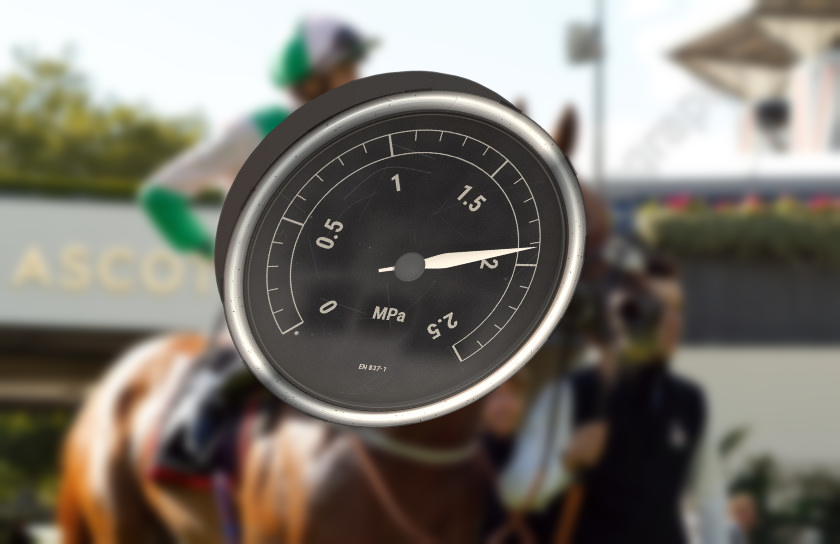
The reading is 1.9MPa
